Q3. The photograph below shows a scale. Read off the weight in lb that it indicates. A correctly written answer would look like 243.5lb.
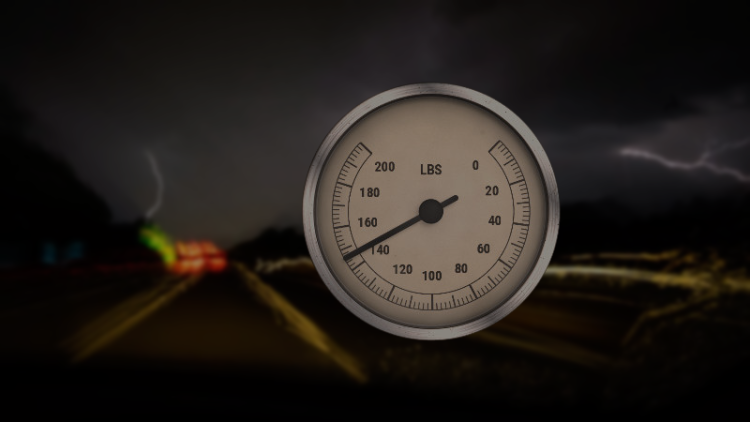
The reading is 146lb
